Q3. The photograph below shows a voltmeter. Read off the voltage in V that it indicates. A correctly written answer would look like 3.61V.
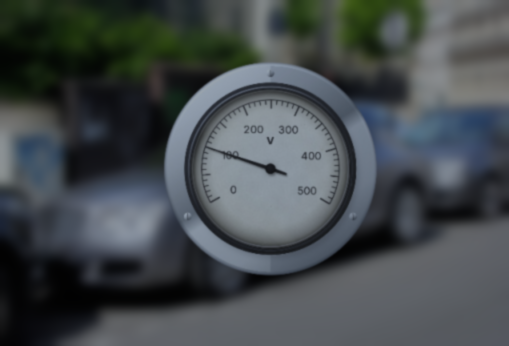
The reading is 100V
